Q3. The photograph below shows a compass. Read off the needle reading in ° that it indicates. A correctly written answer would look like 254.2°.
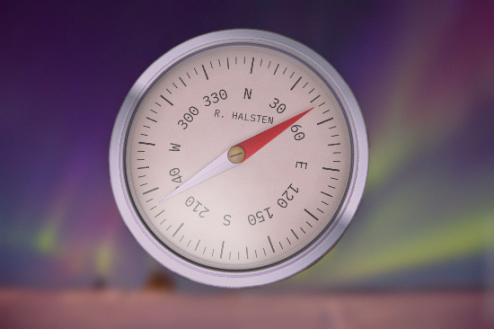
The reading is 50°
